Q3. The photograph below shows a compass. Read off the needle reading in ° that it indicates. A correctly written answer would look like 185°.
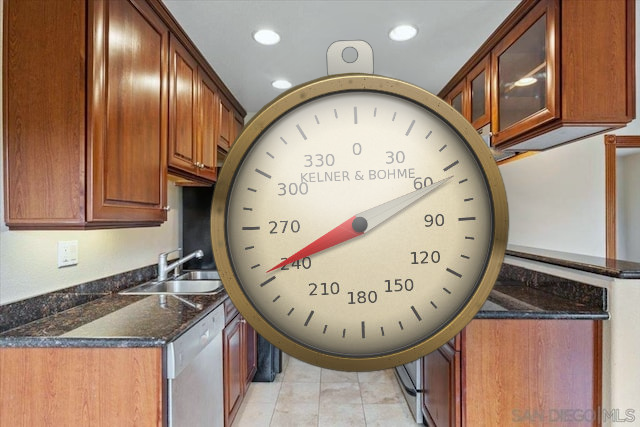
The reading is 245°
